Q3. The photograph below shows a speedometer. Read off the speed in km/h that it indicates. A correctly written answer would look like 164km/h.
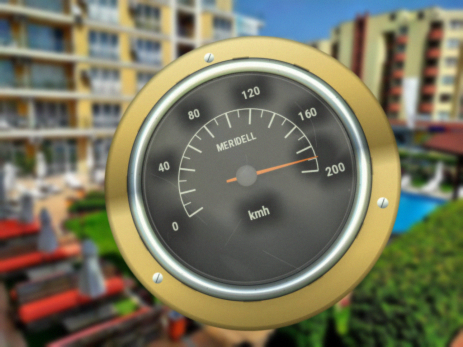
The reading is 190km/h
